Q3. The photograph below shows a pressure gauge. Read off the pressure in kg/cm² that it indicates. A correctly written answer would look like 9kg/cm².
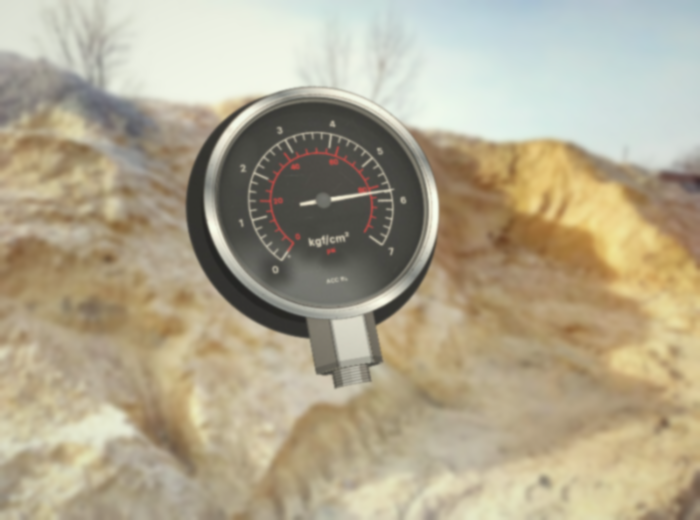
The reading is 5.8kg/cm²
